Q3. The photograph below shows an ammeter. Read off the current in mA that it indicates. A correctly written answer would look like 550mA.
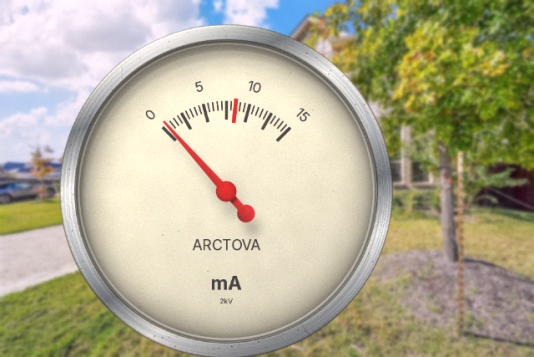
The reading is 0.5mA
